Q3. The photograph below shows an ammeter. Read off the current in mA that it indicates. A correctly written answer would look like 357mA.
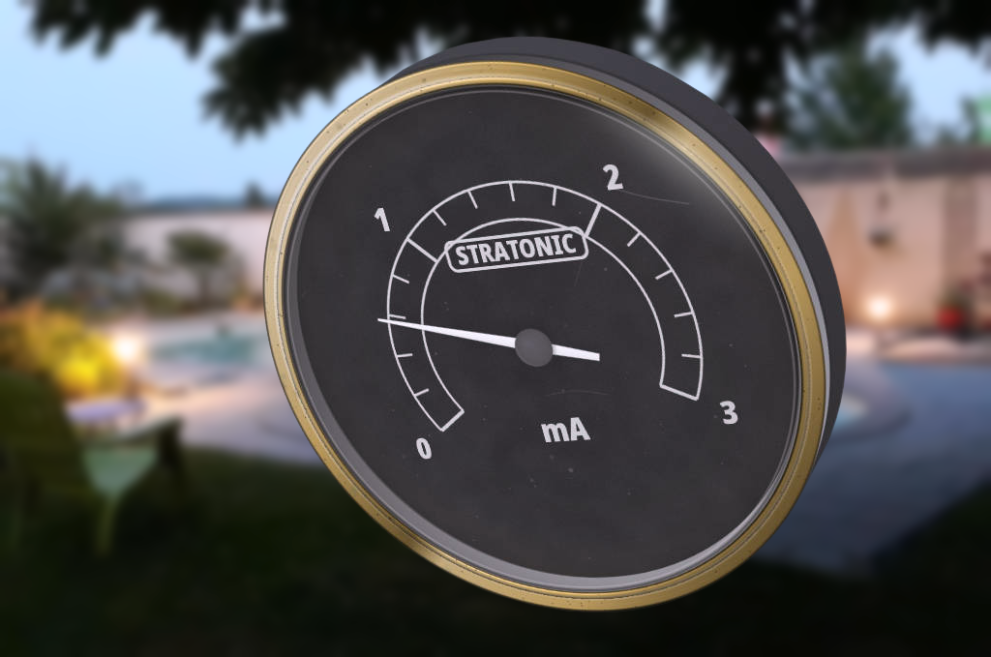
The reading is 0.6mA
